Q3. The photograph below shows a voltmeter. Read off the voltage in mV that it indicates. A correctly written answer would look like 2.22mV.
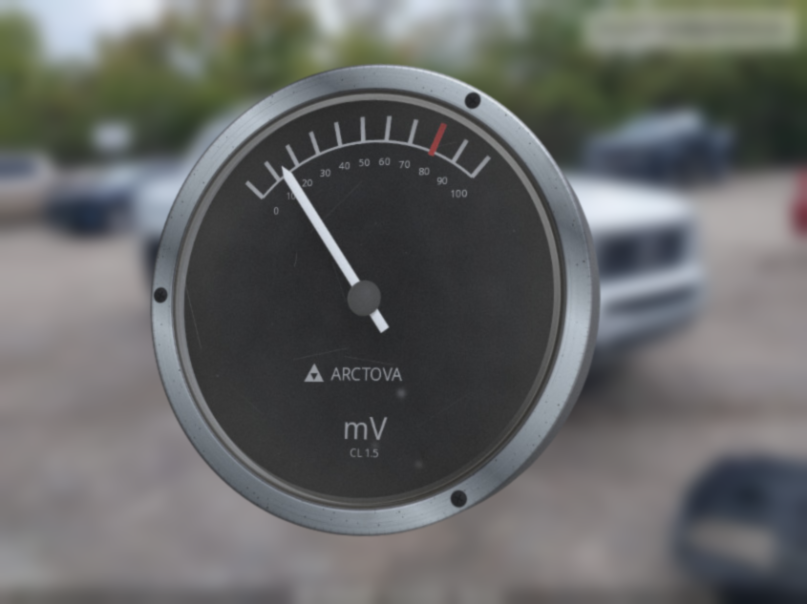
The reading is 15mV
